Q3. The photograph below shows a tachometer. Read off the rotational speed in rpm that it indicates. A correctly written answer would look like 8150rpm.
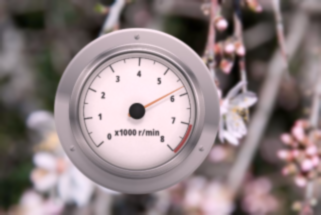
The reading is 5750rpm
